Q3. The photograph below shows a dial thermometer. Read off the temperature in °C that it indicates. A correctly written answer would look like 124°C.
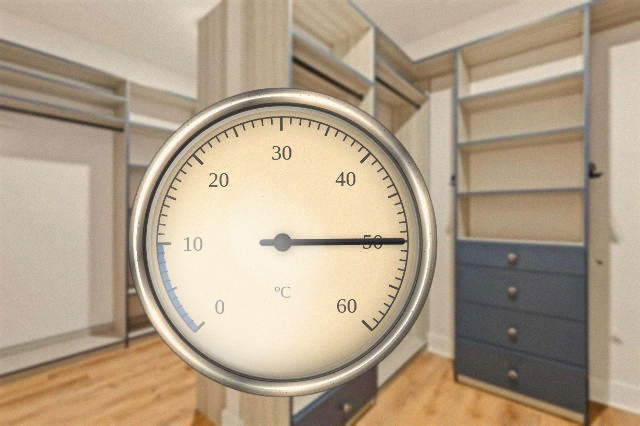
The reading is 50°C
